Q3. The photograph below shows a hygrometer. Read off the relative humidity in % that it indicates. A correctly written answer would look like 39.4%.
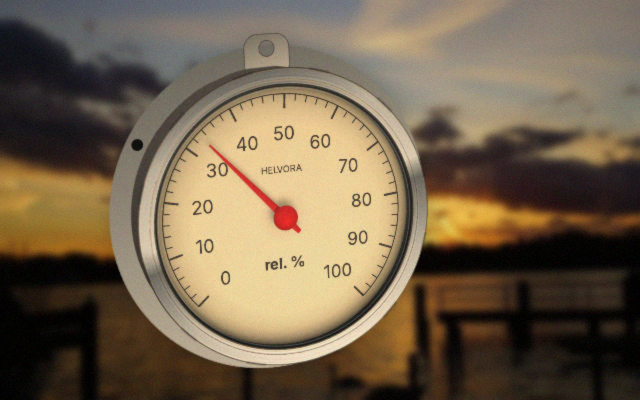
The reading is 33%
